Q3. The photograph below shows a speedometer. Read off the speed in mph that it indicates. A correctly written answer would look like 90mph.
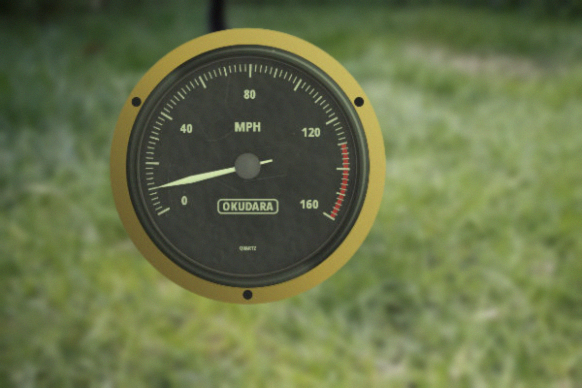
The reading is 10mph
